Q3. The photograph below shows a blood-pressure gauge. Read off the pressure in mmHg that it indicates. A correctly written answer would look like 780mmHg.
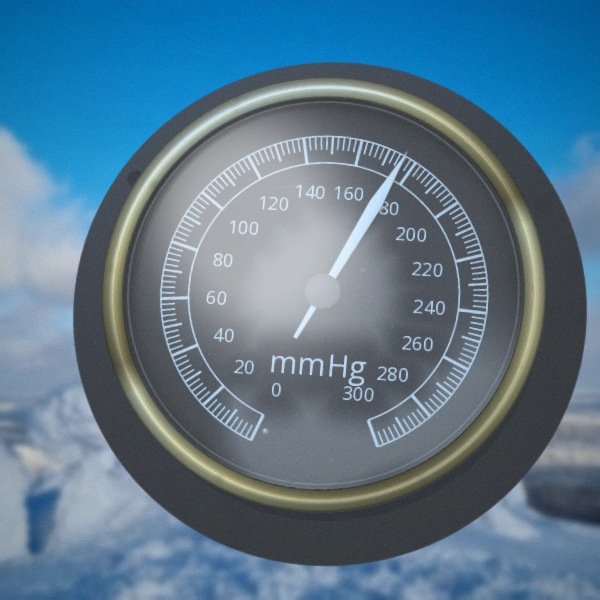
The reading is 176mmHg
